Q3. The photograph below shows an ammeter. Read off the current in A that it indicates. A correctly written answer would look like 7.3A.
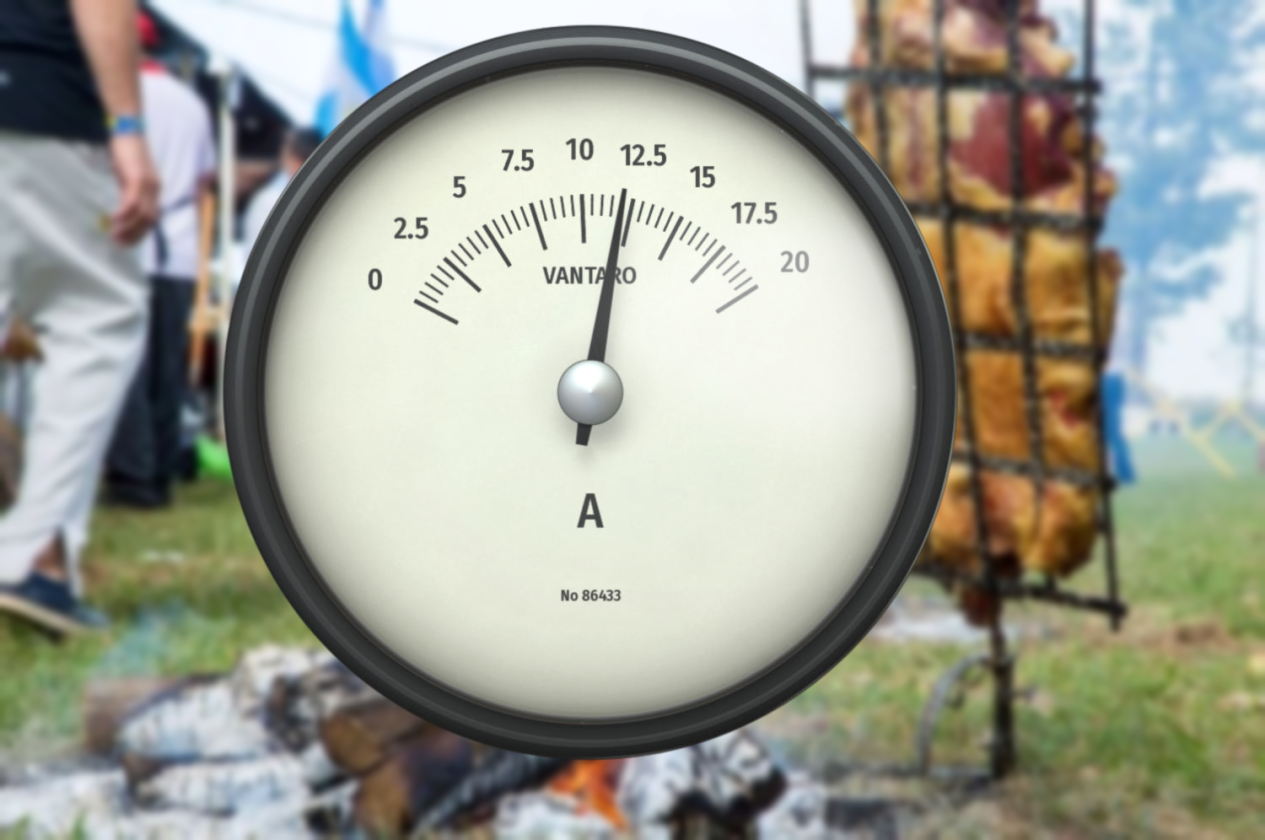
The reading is 12A
